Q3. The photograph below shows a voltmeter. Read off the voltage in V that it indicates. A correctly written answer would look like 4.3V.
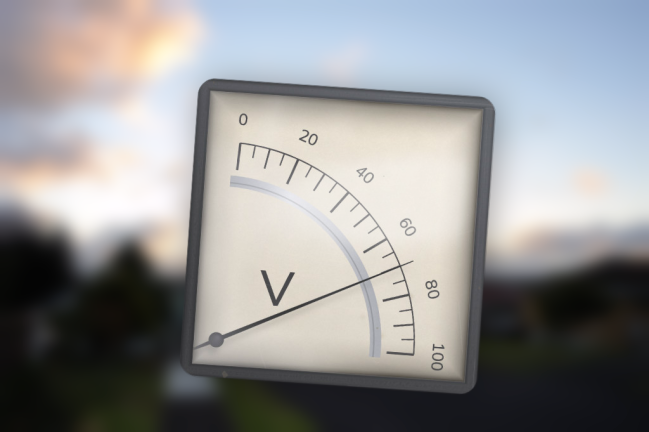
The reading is 70V
